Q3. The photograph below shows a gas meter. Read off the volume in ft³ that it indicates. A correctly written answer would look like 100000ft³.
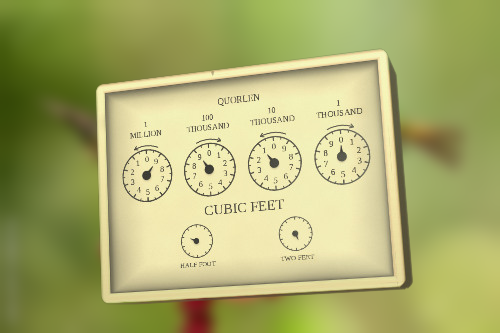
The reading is 891000ft³
